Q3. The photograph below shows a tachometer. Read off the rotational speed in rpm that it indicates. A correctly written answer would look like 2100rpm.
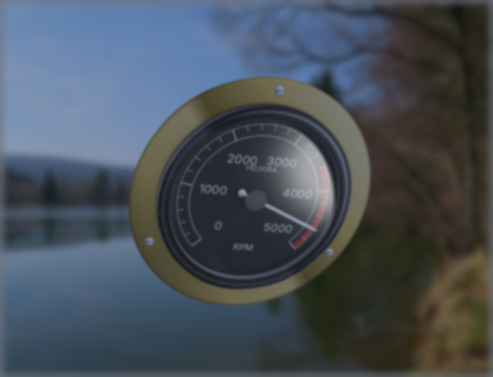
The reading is 4600rpm
